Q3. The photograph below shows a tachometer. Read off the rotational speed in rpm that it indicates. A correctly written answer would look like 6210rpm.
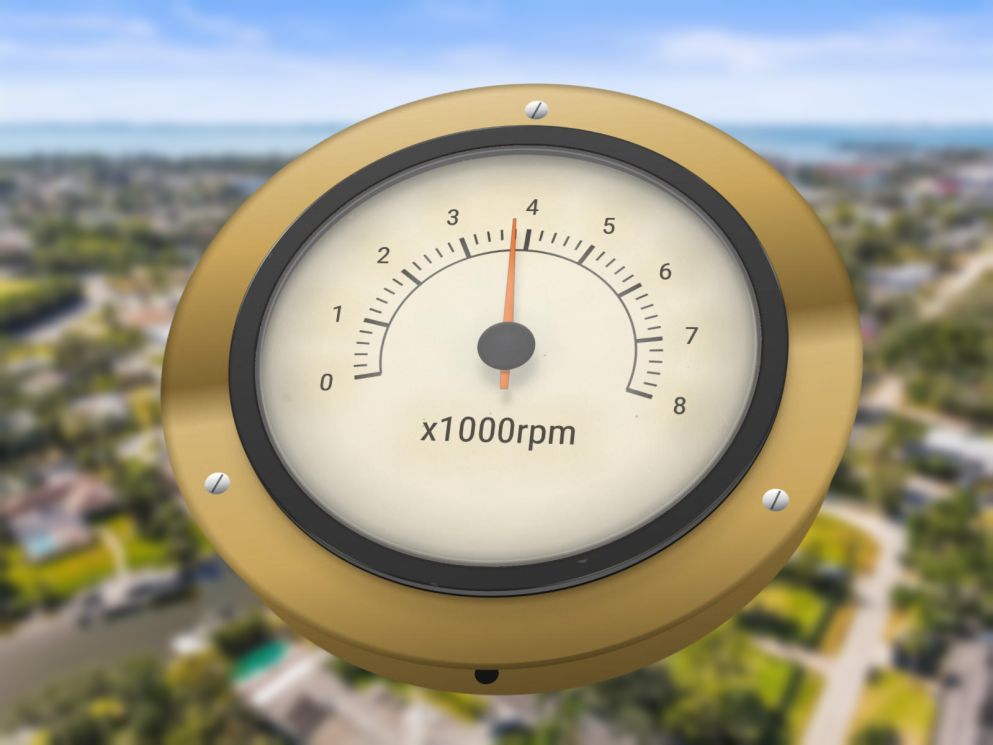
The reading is 3800rpm
